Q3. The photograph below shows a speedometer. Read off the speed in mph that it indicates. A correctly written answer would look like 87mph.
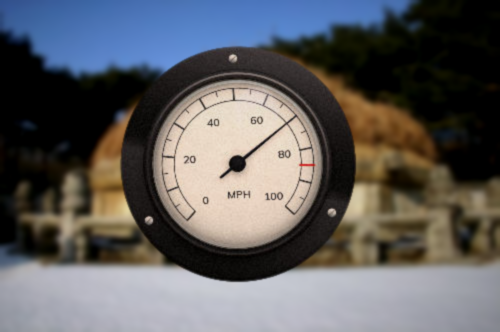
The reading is 70mph
